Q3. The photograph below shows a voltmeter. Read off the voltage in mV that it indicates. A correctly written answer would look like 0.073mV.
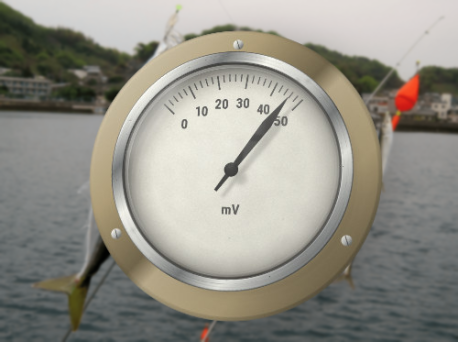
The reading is 46mV
